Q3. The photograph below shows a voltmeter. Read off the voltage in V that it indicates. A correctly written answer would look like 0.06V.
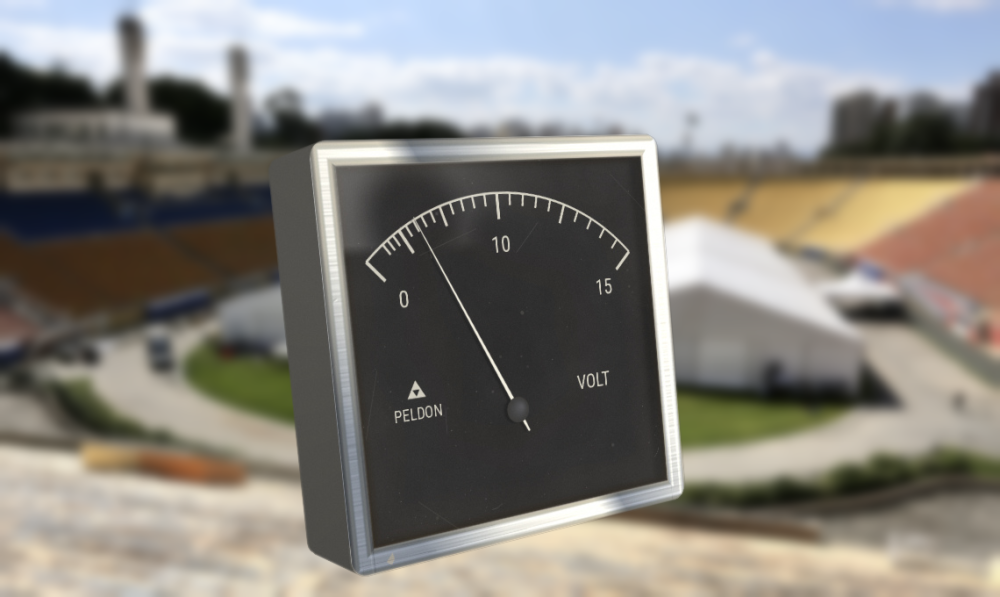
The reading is 6V
